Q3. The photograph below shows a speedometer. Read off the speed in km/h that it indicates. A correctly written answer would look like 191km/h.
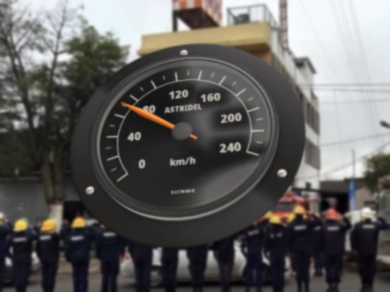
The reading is 70km/h
